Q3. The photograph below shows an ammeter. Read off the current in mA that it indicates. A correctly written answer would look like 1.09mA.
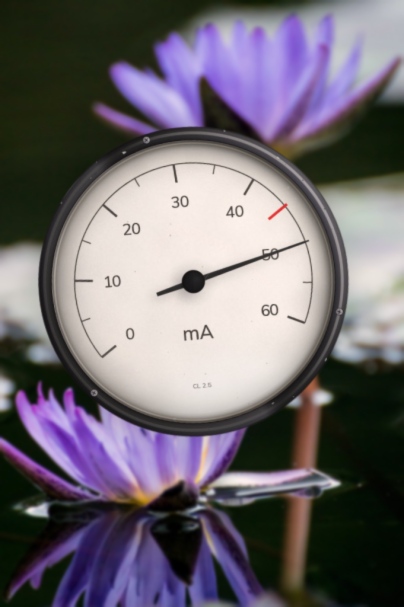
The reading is 50mA
